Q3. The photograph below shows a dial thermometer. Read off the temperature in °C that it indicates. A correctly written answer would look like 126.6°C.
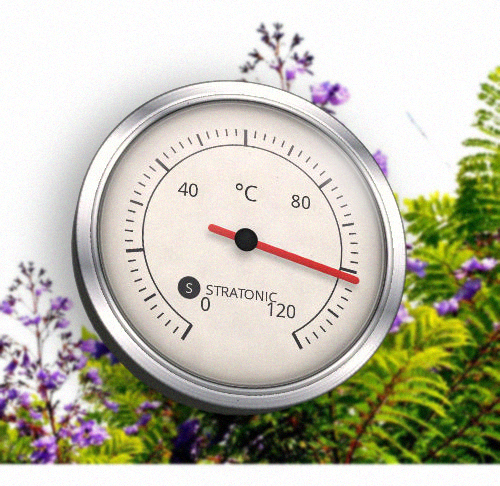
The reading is 102°C
